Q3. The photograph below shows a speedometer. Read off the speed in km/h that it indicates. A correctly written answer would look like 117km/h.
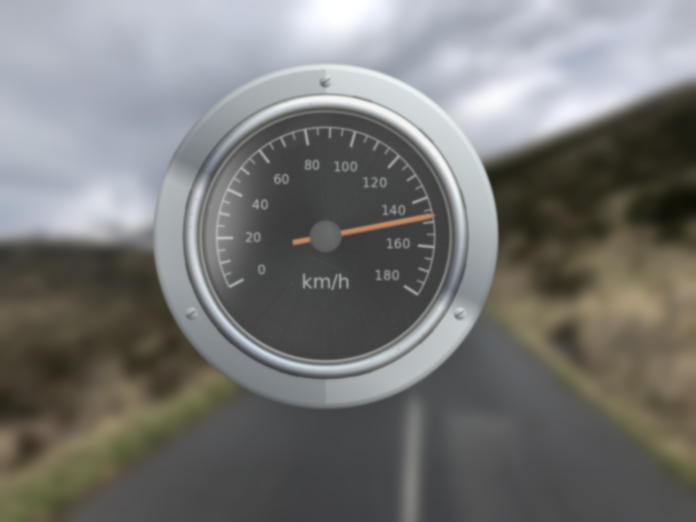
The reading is 147.5km/h
